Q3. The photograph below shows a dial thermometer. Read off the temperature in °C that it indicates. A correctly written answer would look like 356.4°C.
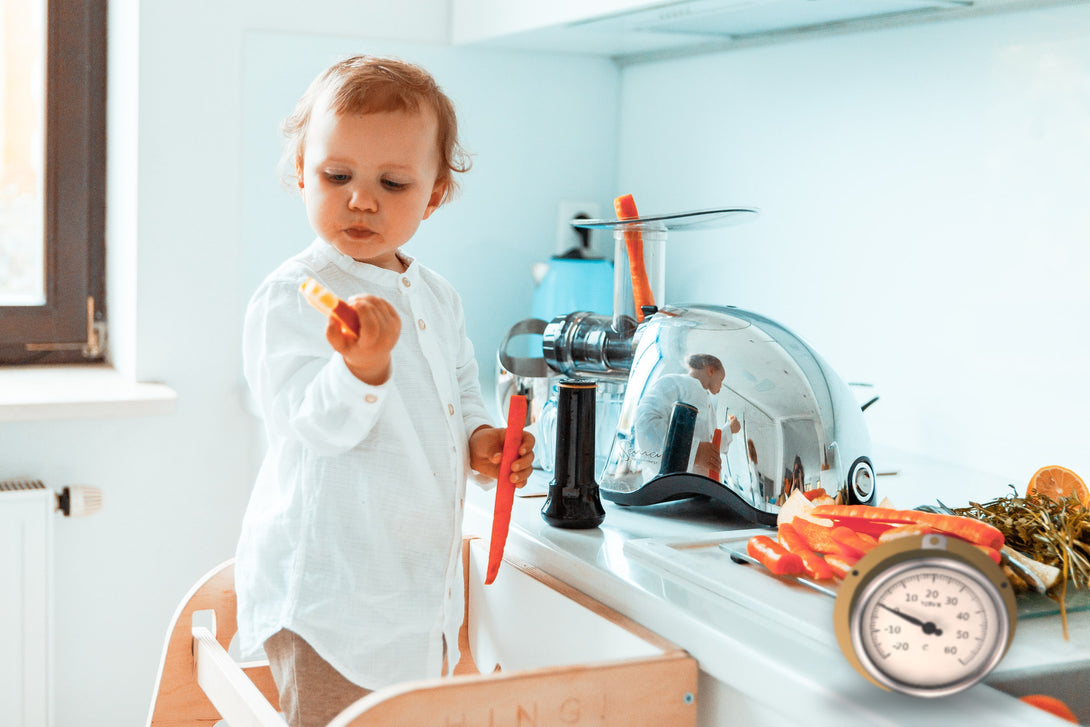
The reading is 0°C
